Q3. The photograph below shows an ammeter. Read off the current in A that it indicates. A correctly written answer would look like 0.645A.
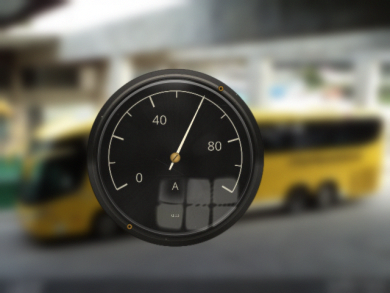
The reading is 60A
